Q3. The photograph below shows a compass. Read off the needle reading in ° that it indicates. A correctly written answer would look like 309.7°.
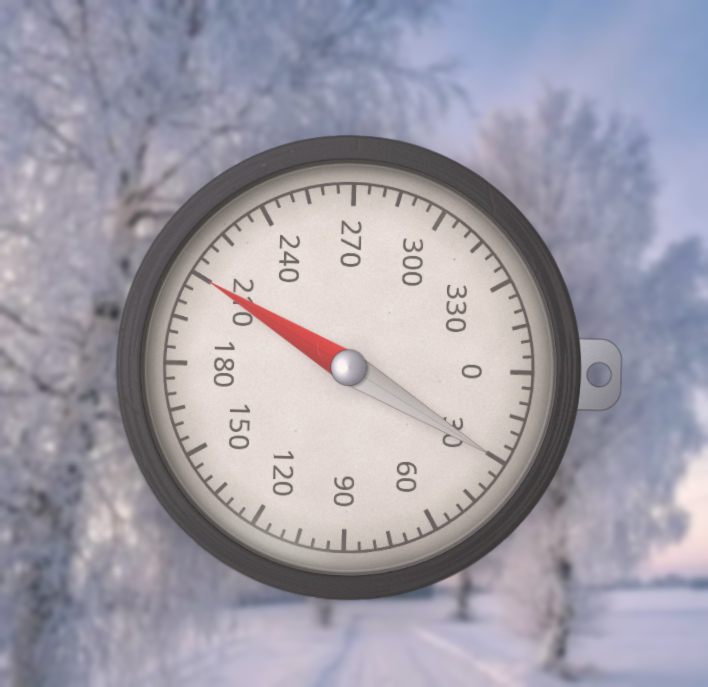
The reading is 210°
